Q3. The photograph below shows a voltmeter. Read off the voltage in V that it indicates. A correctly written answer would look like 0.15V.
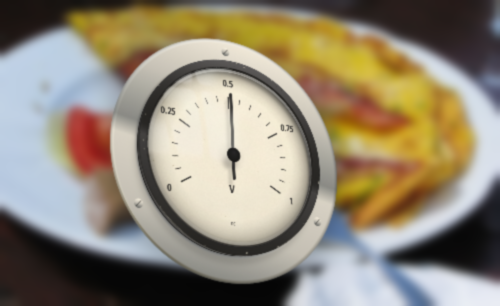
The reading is 0.5V
